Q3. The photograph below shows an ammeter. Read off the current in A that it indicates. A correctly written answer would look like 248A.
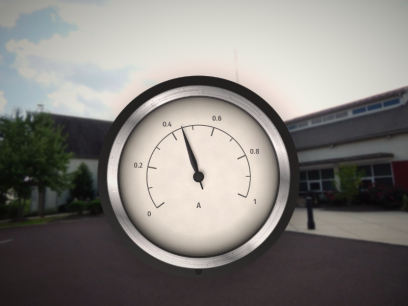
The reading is 0.45A
